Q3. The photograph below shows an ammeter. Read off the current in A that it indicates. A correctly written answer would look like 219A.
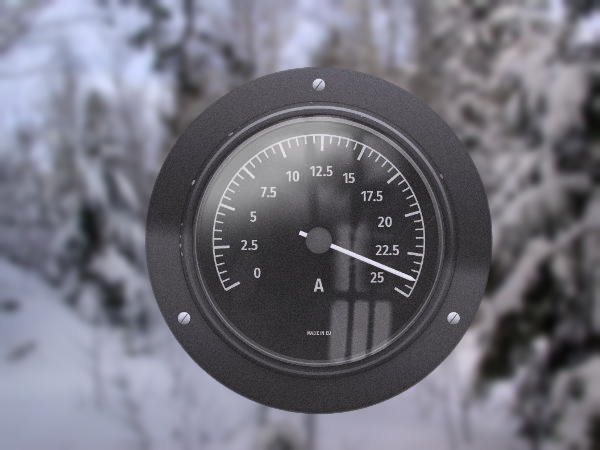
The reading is 24A
